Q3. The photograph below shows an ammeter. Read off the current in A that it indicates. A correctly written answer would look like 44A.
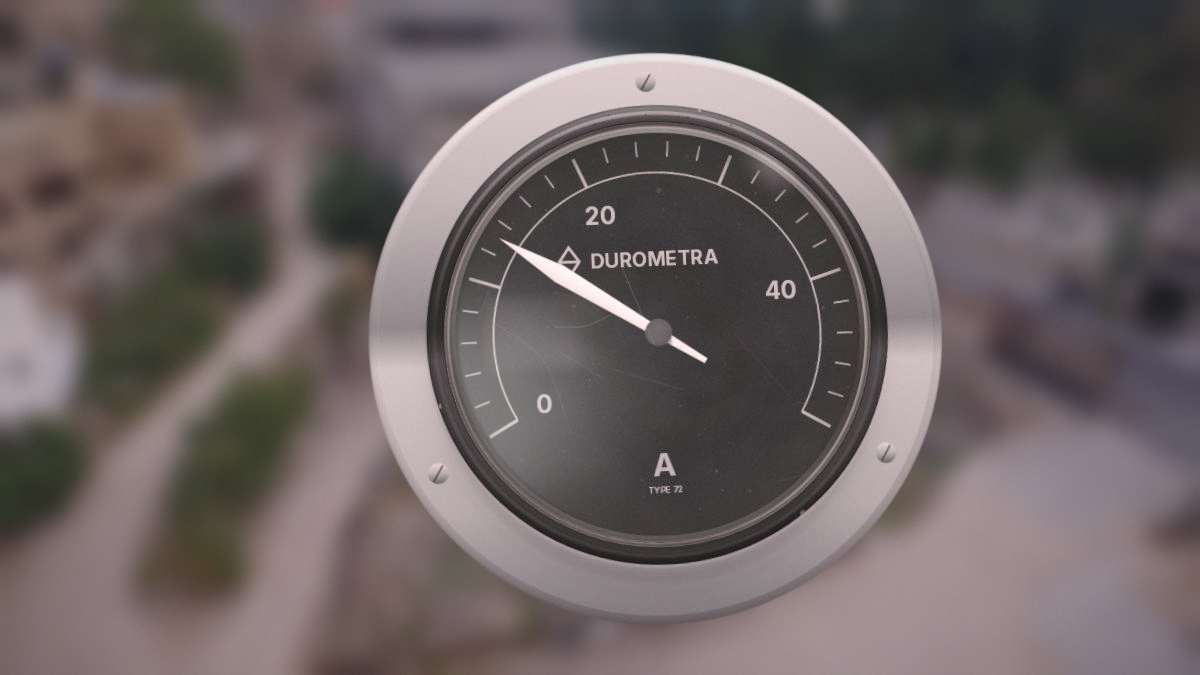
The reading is 13A
